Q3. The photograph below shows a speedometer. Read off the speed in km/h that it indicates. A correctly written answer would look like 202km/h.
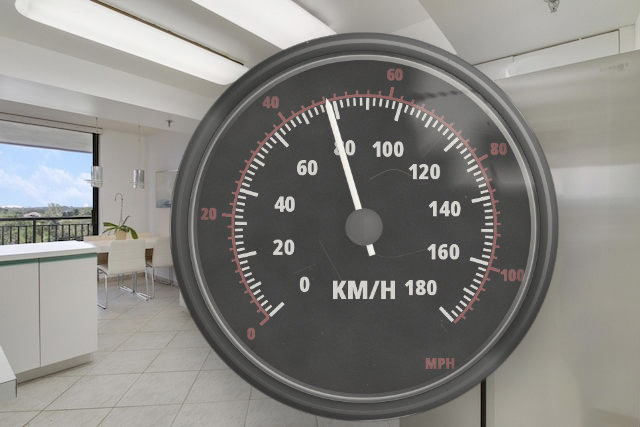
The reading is 78km/h
